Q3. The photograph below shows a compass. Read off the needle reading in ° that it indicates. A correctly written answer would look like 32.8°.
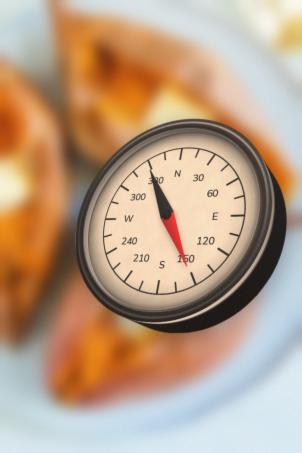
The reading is 150°
